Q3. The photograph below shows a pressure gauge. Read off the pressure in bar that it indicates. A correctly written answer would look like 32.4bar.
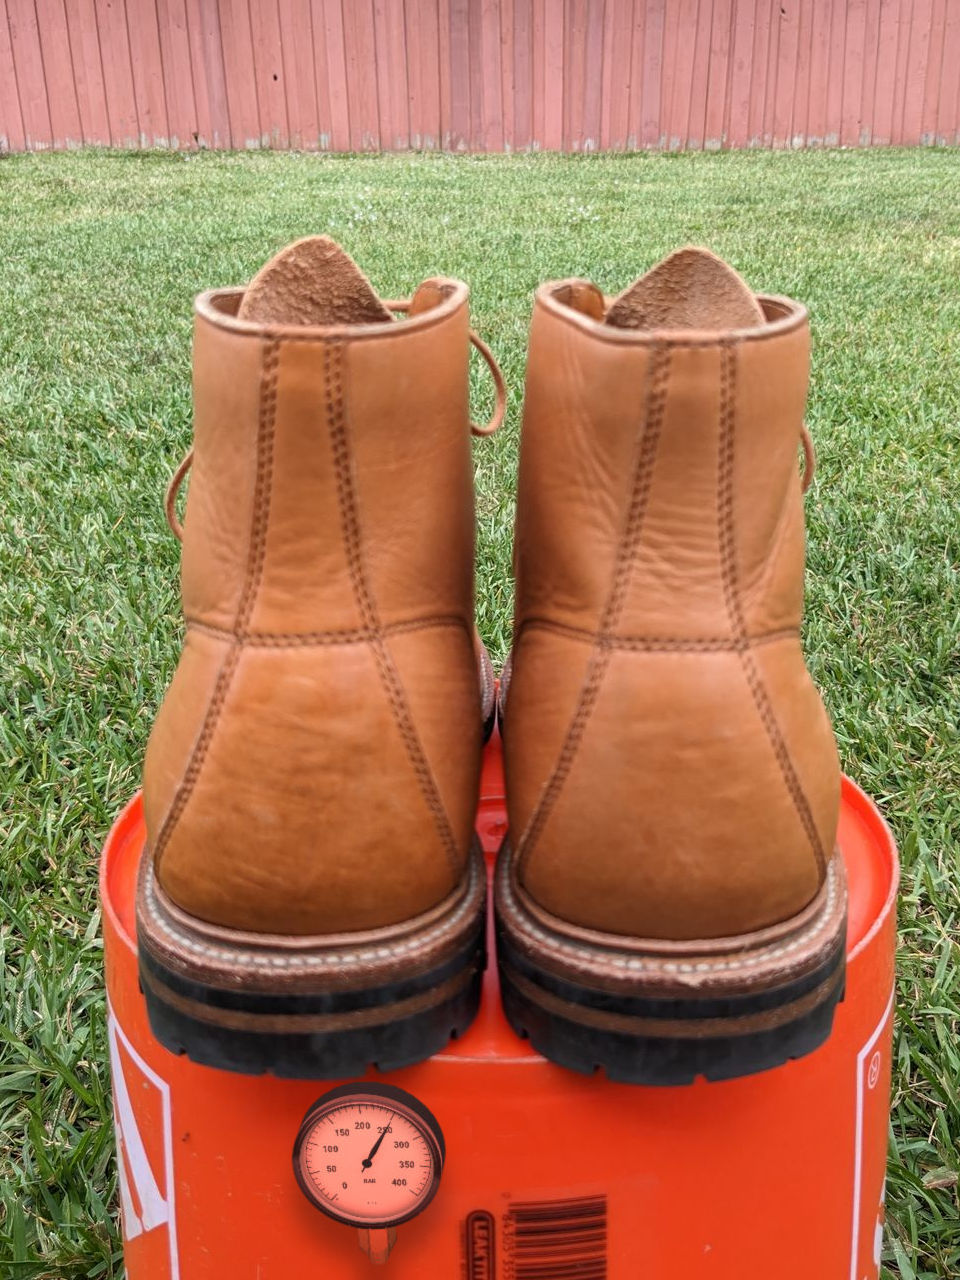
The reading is 250bar
